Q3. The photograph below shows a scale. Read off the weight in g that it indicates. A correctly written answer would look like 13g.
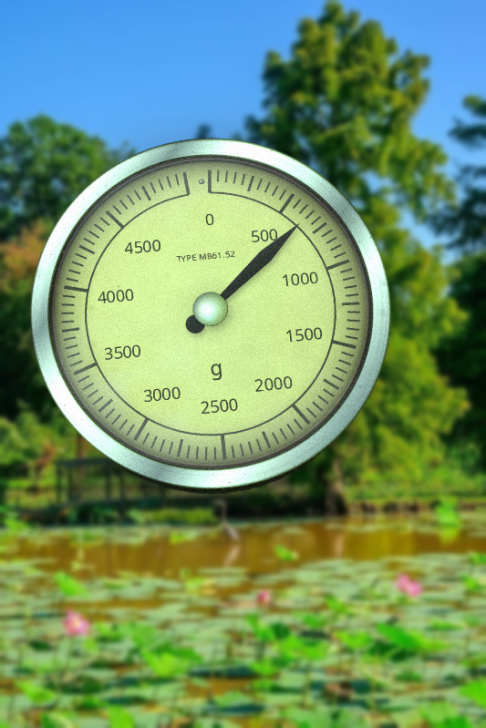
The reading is 650g
